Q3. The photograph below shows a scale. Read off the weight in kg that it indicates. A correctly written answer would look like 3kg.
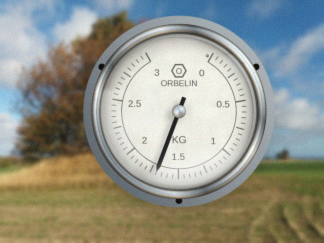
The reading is 1.7kg
